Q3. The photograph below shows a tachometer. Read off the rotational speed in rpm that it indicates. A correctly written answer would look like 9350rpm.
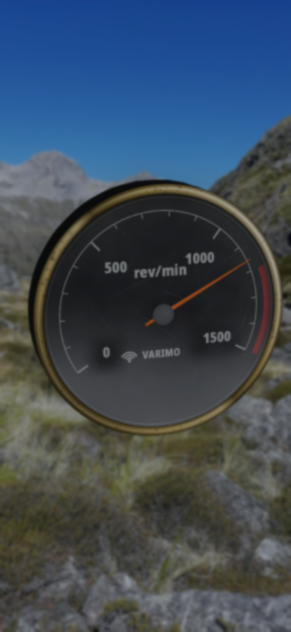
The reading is 1150rpm
